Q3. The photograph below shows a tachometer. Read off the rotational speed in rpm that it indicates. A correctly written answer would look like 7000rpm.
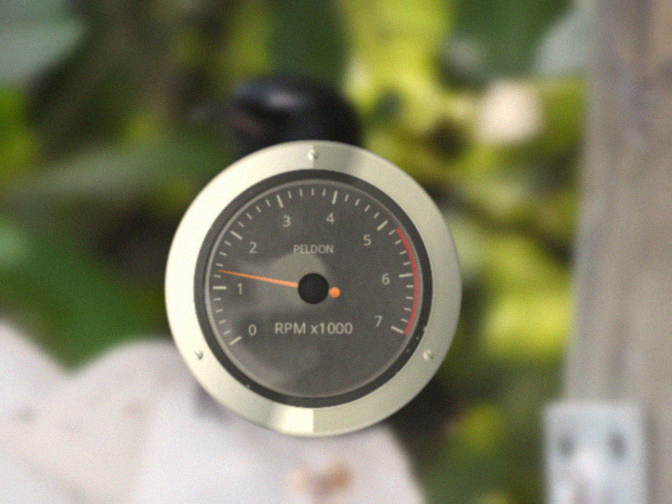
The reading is 1300rpm
